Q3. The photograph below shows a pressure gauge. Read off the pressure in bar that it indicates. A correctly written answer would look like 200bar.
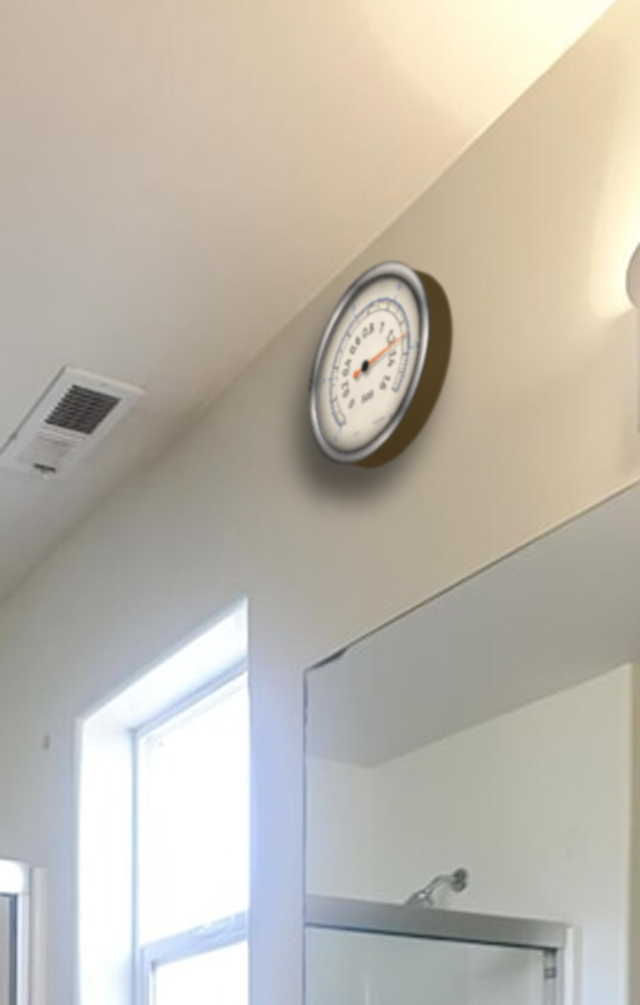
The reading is 1.3bar
